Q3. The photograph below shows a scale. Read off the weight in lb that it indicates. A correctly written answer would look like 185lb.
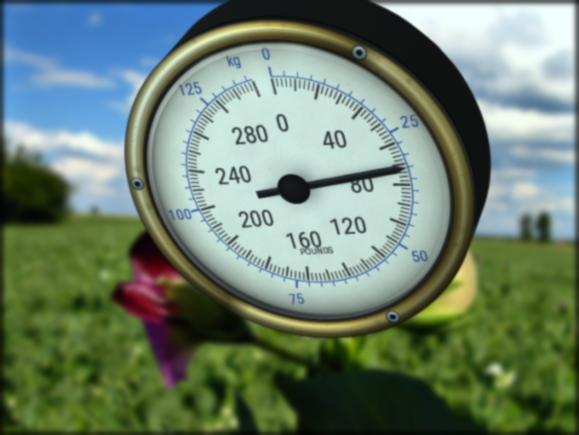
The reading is 70lb
